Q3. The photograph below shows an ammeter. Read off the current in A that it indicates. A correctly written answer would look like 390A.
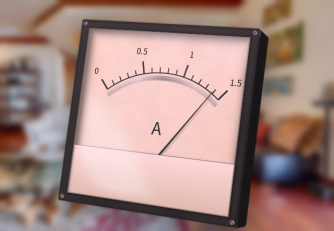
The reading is 1.4A
